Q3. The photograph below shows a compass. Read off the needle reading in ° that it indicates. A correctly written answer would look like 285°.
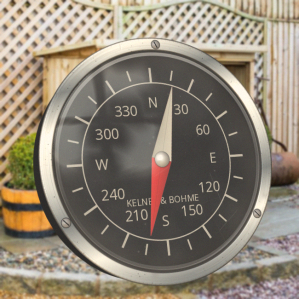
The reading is 195°
